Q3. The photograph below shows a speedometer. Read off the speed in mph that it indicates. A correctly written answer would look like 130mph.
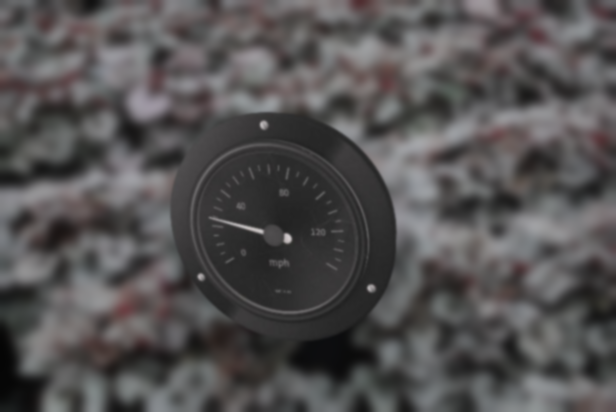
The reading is 25mph
